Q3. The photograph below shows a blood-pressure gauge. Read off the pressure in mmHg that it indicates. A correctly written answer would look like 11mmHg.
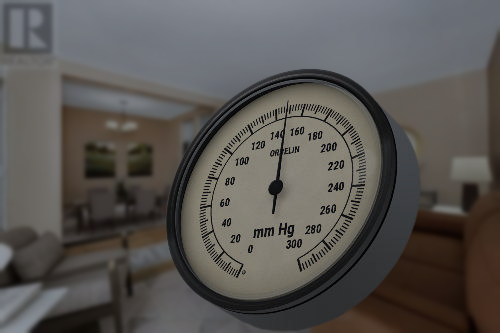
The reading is 150mmHg
